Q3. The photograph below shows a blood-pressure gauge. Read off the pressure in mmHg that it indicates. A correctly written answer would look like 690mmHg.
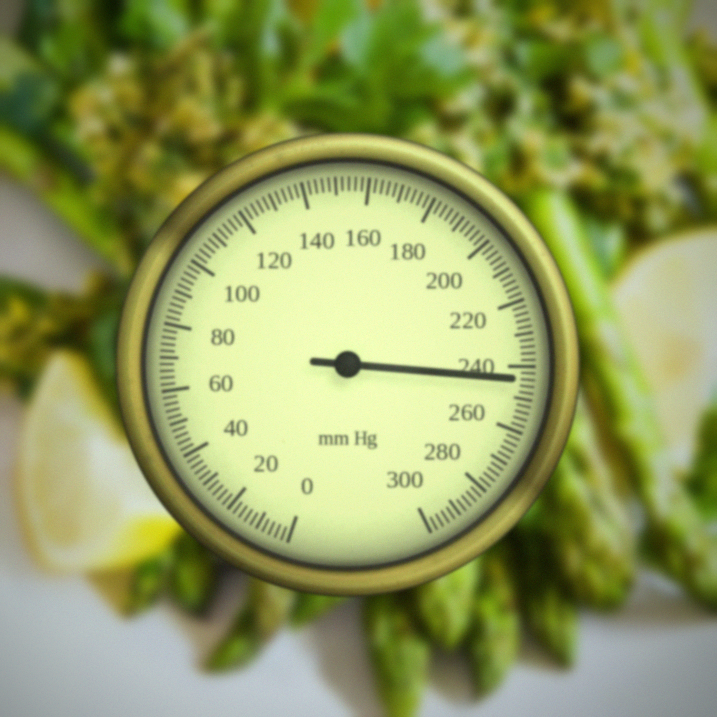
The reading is 244mmHg
